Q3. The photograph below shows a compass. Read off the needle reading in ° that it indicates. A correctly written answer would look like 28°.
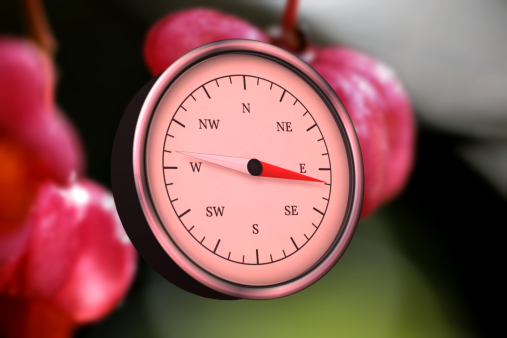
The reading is 100°
